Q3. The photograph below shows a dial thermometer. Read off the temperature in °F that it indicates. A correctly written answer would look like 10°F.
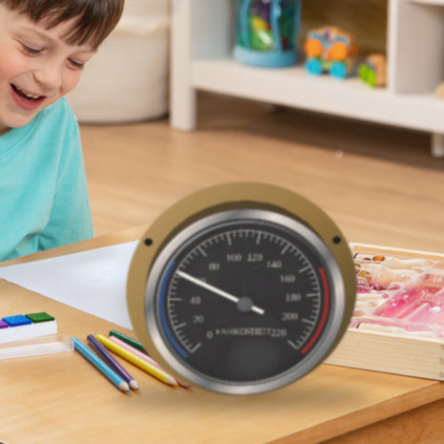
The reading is 60°F
